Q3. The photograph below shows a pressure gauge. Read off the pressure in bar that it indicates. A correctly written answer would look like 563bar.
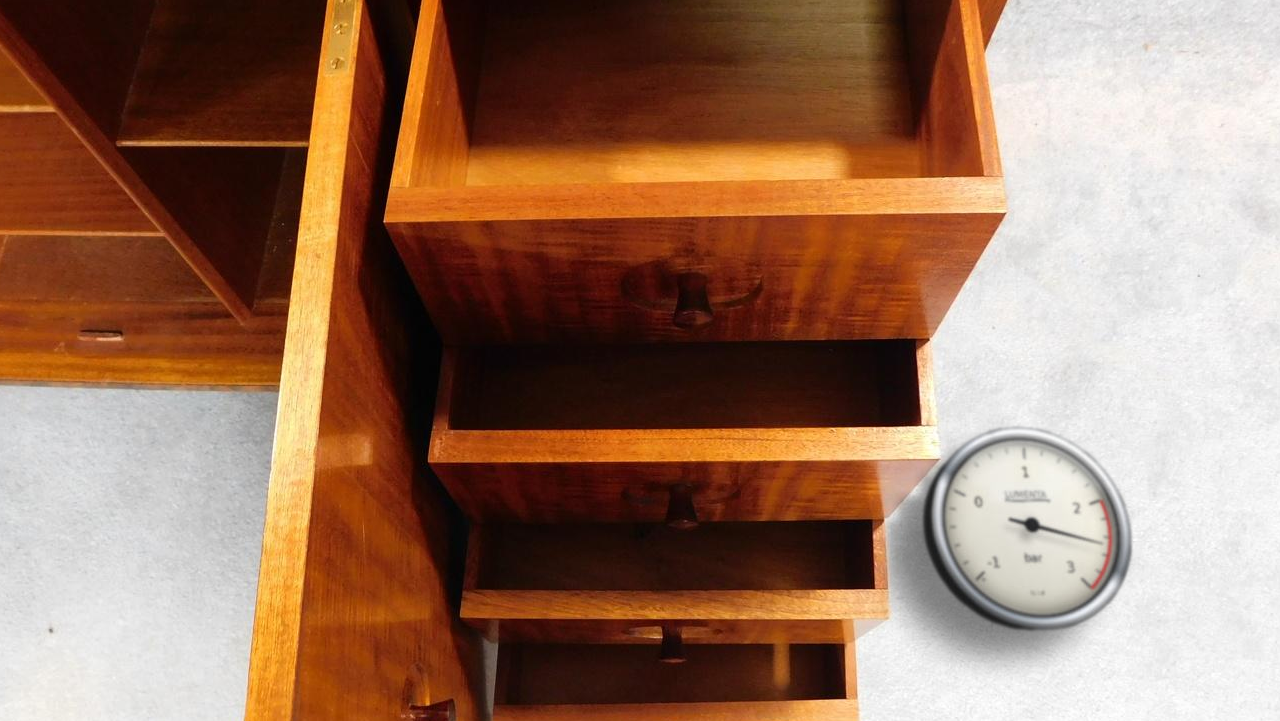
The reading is 2.5bar
